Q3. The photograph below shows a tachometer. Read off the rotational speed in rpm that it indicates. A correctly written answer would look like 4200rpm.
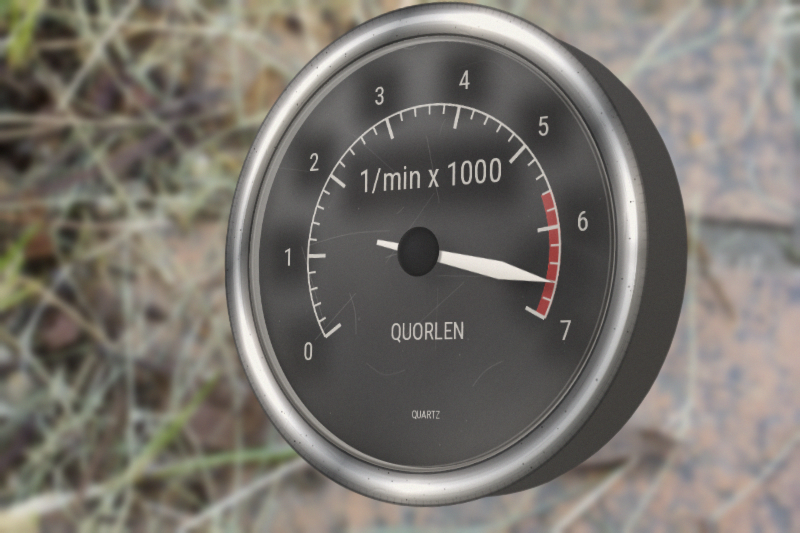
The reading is 6600rpm
